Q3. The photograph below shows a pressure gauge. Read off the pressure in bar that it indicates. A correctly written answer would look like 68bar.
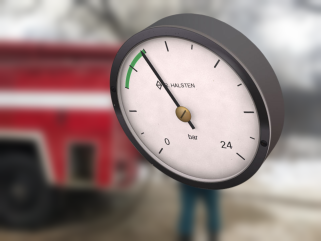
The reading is 10bar
